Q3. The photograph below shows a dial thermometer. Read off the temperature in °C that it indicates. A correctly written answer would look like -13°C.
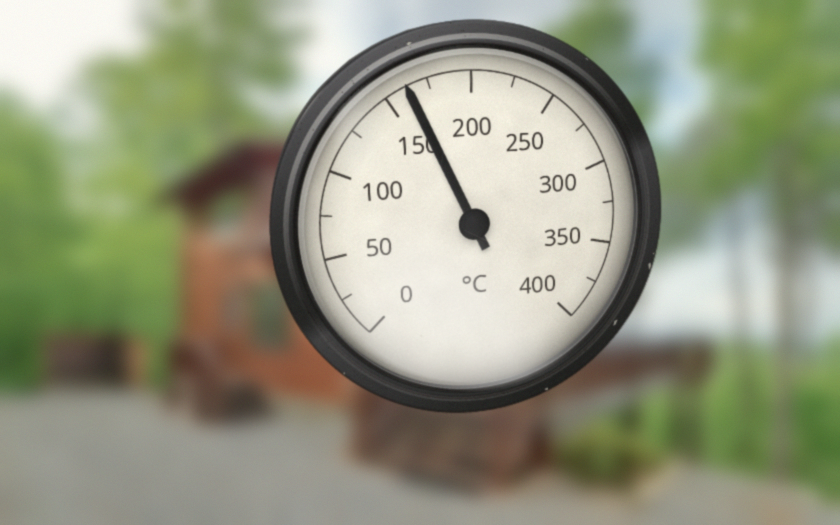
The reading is 162.5°C
